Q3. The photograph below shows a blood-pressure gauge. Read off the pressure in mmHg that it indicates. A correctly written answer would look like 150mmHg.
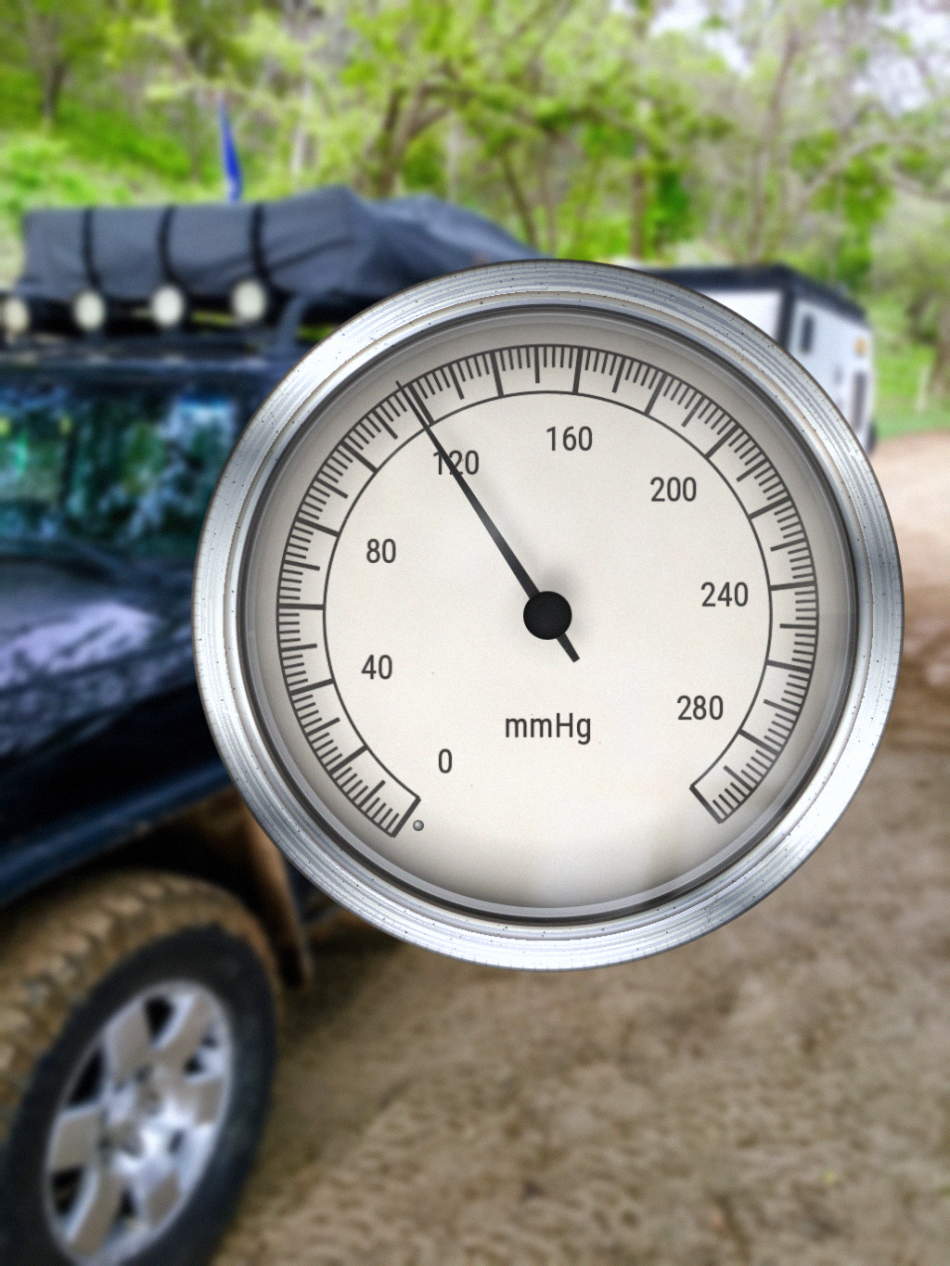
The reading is 118mmHg
